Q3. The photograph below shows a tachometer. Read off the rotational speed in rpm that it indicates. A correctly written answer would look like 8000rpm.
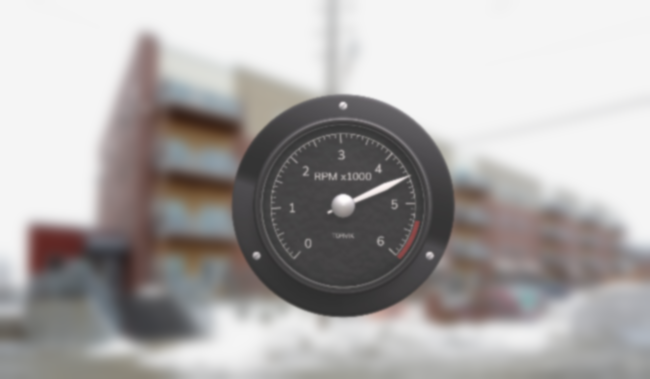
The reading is 4500rpm
